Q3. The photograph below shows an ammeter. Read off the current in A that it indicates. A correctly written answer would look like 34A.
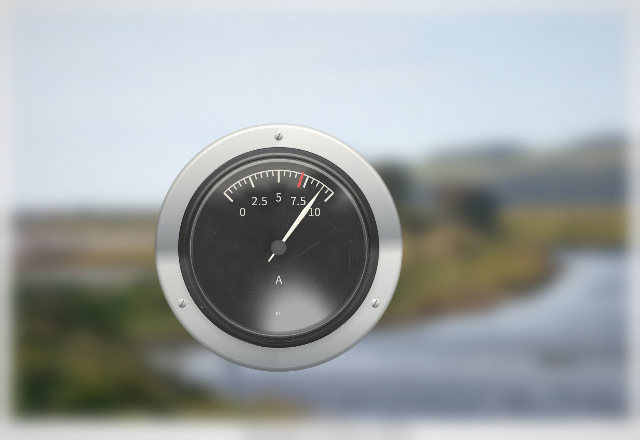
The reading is 9A
